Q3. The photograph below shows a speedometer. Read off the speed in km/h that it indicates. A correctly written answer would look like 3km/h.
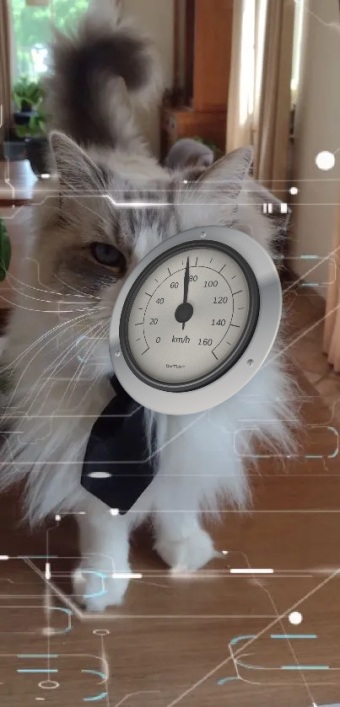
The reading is 75km/h
